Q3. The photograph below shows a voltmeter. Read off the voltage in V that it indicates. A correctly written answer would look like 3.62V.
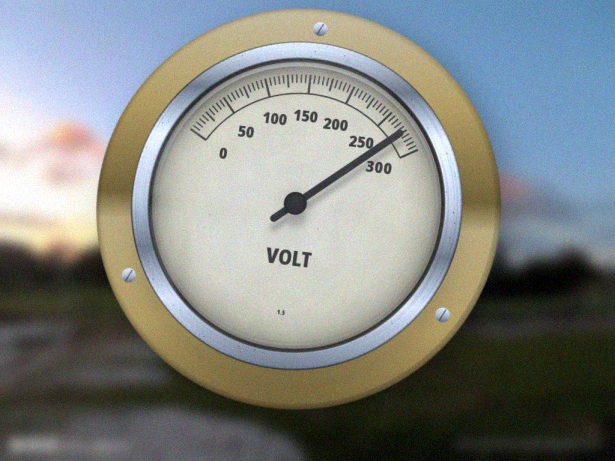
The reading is 275V
